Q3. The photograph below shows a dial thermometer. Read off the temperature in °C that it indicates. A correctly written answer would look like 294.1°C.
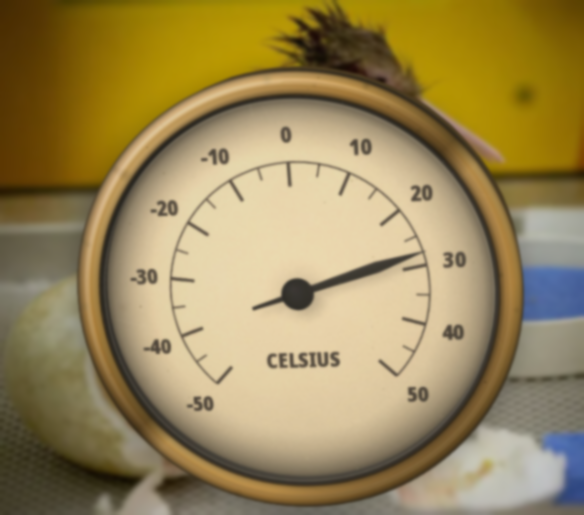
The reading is 27.5°C
